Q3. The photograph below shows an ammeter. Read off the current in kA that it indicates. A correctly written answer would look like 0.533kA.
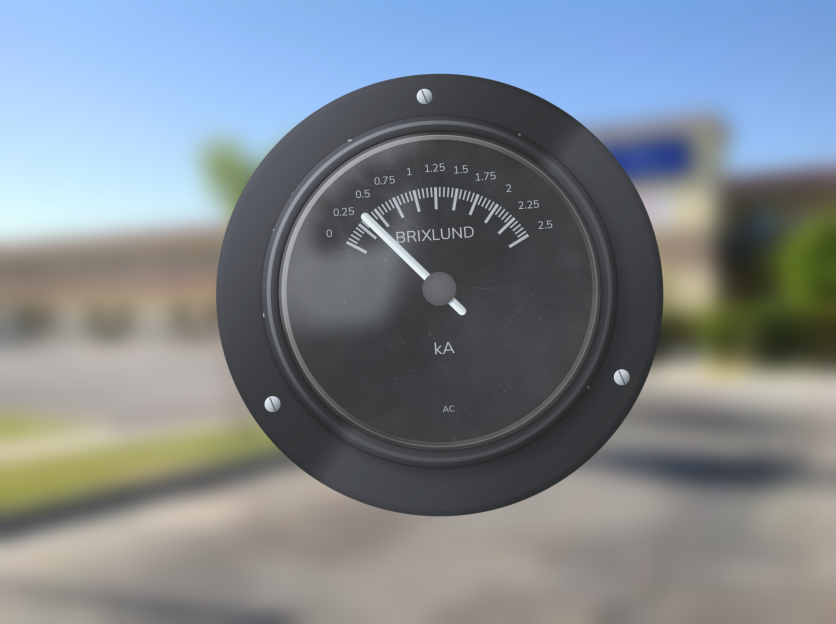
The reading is 0.35kA
